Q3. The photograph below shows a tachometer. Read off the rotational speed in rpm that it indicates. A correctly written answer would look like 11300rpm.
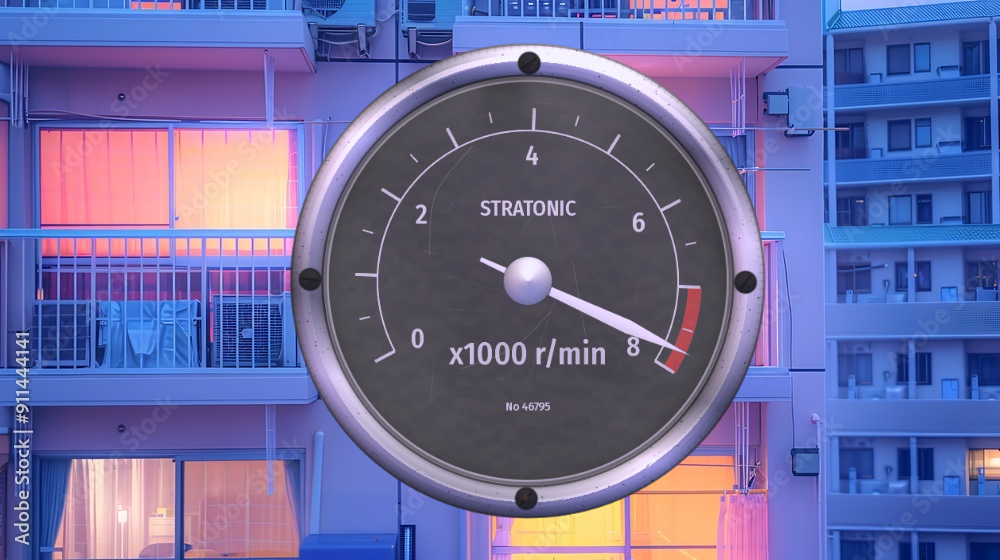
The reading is 7750rpm
